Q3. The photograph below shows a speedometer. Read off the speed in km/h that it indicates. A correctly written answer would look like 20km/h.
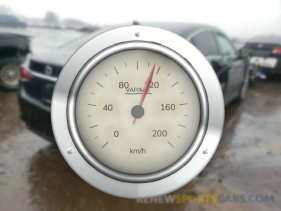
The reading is 115km/h
